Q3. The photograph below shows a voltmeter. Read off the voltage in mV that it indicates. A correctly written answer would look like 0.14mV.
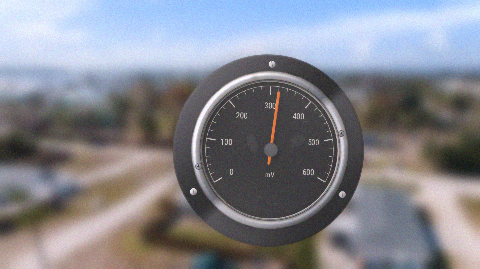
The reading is 320mV
